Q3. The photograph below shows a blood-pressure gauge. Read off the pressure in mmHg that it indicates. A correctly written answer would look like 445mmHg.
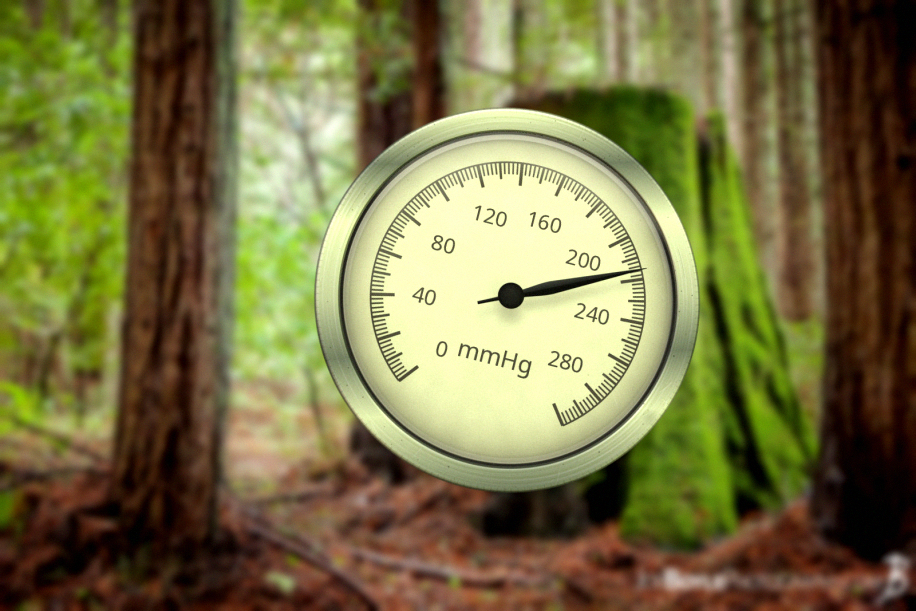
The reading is 216mmHg
